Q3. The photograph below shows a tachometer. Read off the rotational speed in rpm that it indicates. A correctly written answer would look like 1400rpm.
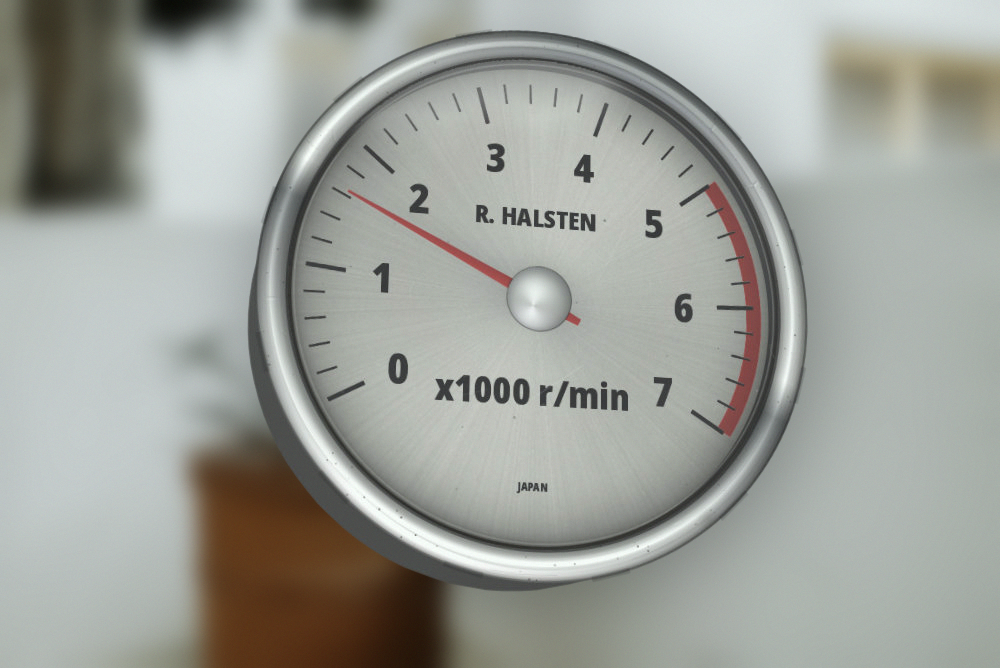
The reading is 1600rpm
